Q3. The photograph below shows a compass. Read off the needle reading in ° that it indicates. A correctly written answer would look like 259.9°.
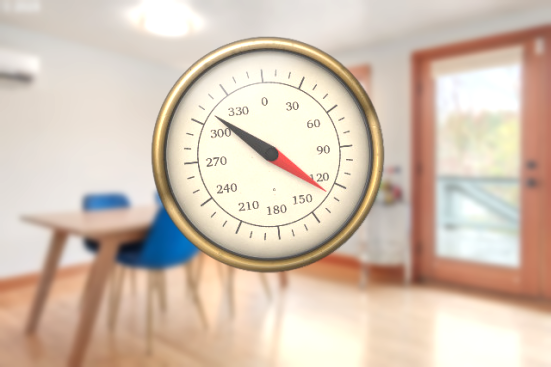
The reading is 130°
